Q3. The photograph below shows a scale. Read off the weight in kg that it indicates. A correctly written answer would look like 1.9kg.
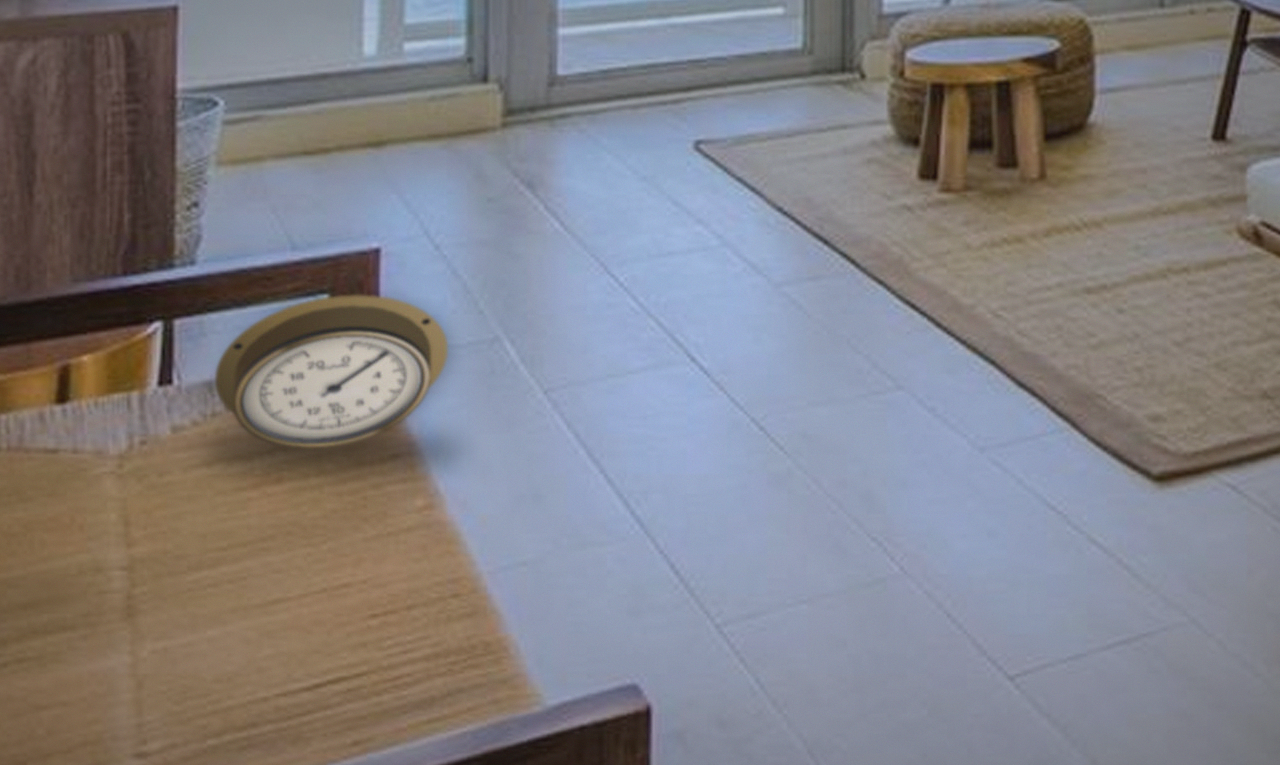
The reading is 2kg
